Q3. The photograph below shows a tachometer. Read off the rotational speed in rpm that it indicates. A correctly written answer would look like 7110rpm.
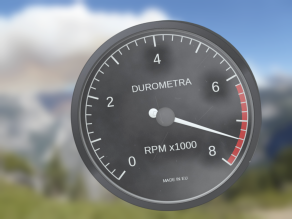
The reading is 7400rpm
